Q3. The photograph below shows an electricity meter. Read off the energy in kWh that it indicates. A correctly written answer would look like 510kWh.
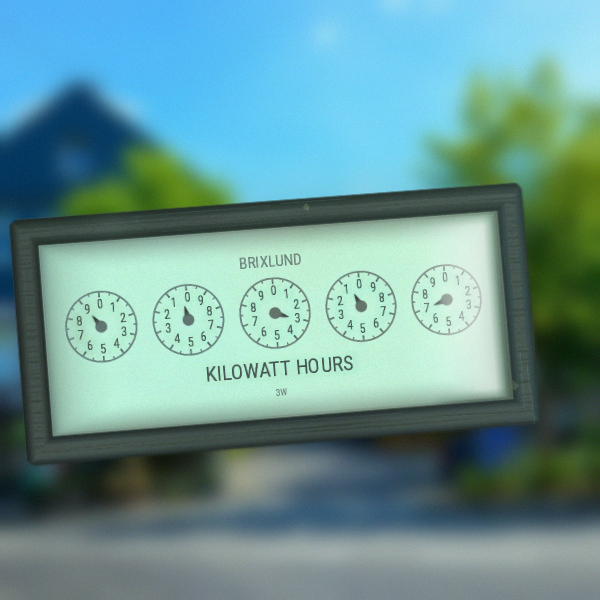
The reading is 90307kWh
